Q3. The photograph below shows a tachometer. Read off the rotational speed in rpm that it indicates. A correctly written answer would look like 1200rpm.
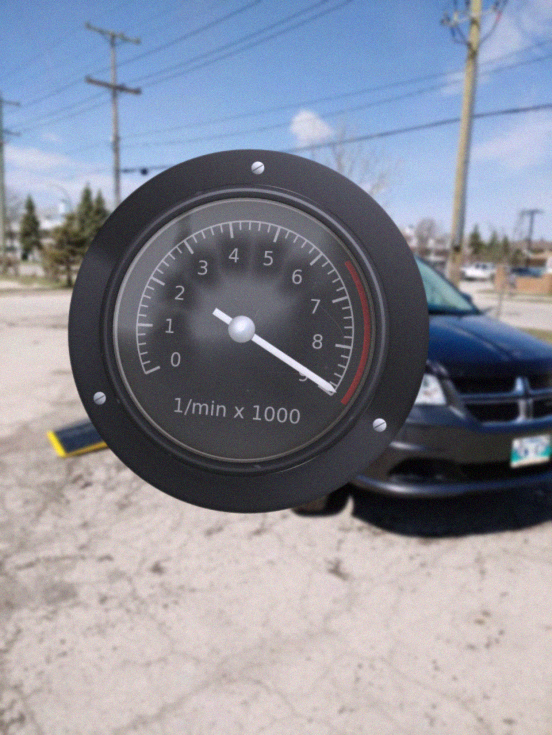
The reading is 8900rpm
